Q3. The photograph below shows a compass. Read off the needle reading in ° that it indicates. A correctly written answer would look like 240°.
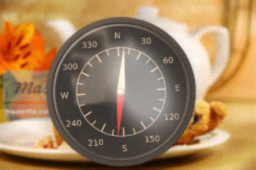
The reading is 187.5°
